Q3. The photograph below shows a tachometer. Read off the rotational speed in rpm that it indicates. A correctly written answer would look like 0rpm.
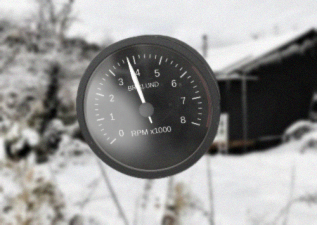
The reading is 3800rpm
